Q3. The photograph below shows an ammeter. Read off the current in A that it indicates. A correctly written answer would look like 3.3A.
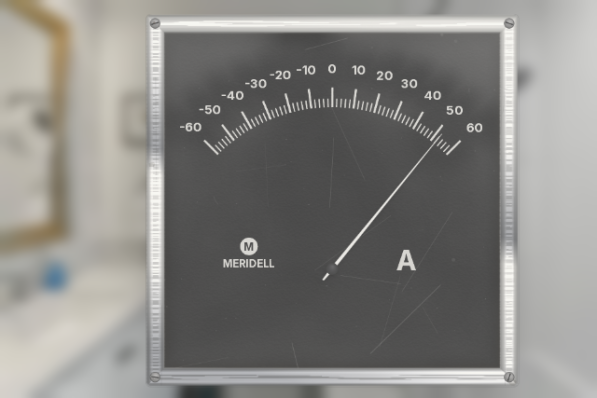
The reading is 52A
